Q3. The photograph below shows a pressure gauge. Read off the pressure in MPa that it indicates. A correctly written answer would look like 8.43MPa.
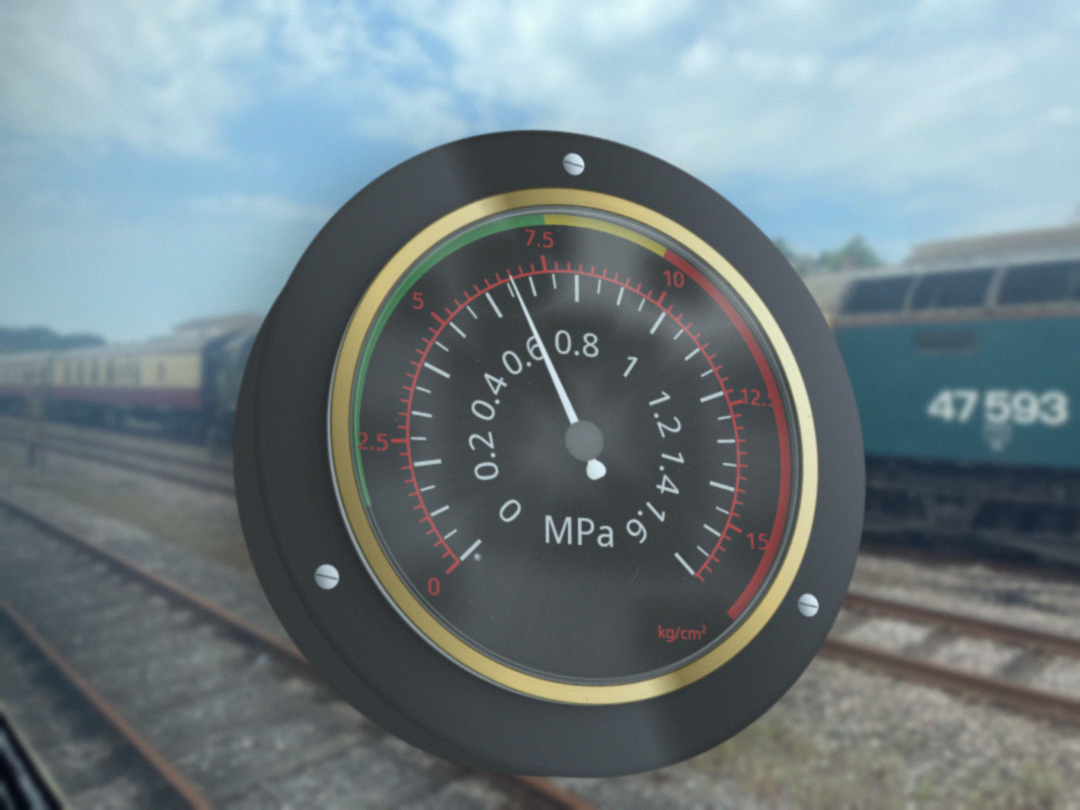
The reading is 0.65MPa
